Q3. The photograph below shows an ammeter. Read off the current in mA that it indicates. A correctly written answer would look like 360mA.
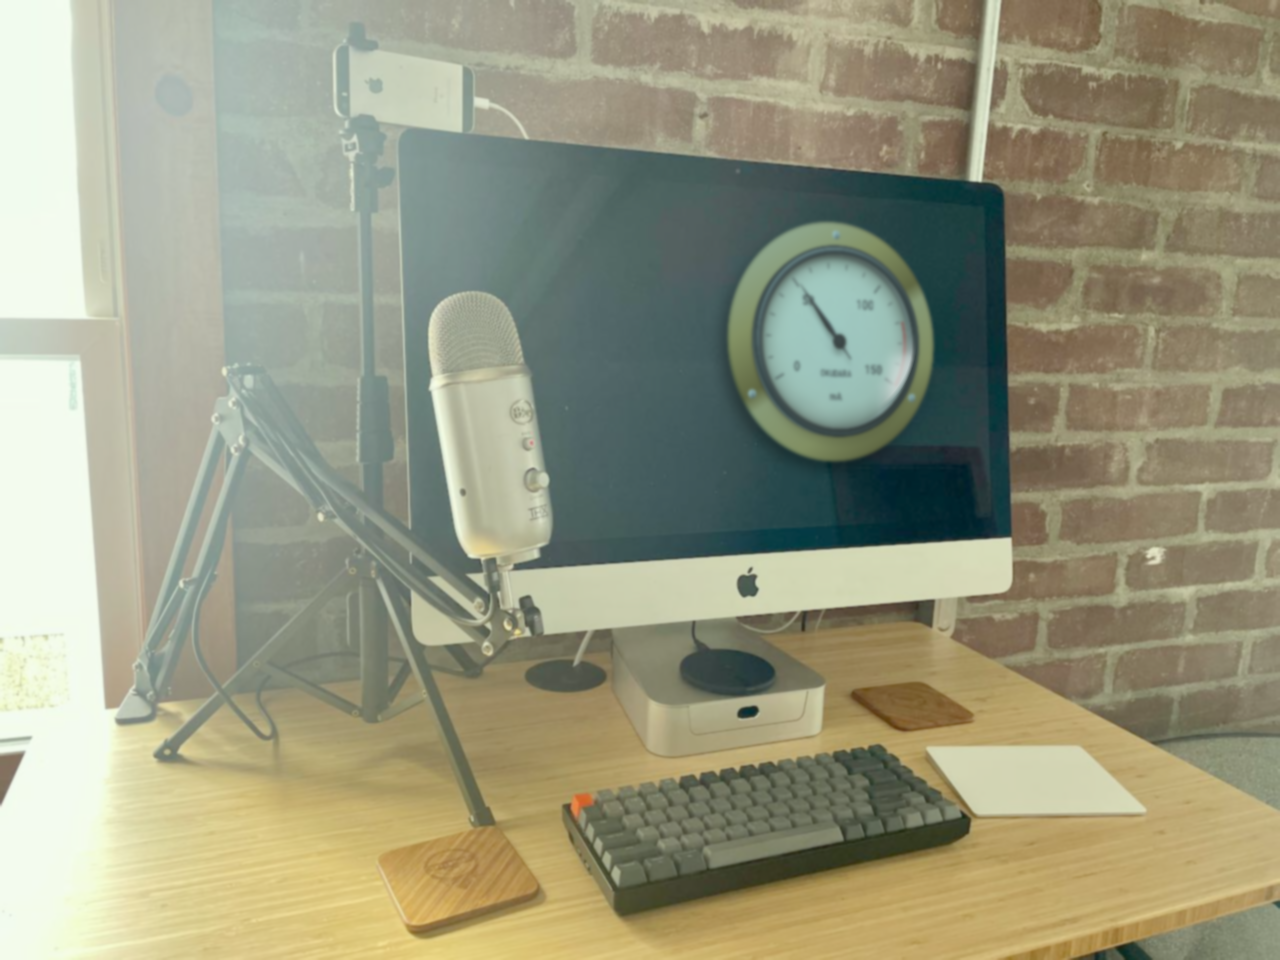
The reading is 50mA
